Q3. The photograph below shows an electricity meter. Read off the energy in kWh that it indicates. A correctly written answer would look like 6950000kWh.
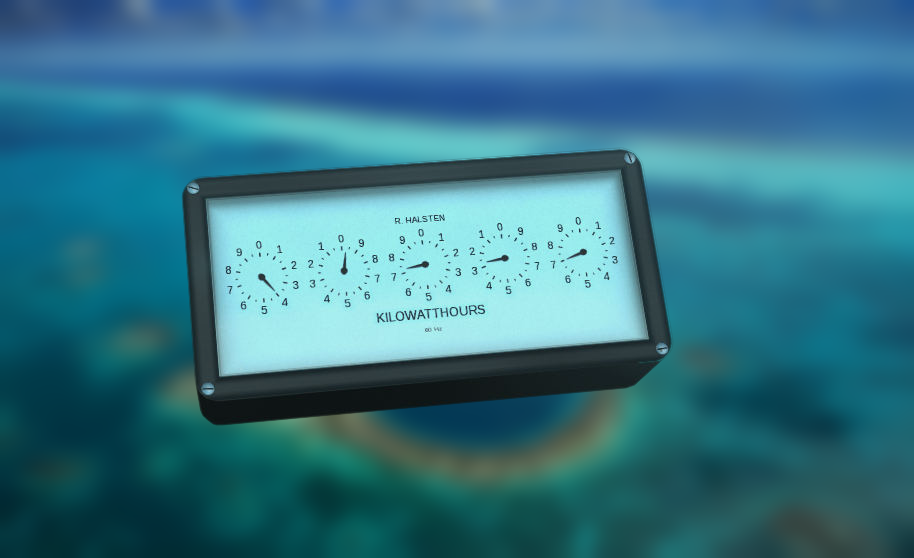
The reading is 39727kWh
